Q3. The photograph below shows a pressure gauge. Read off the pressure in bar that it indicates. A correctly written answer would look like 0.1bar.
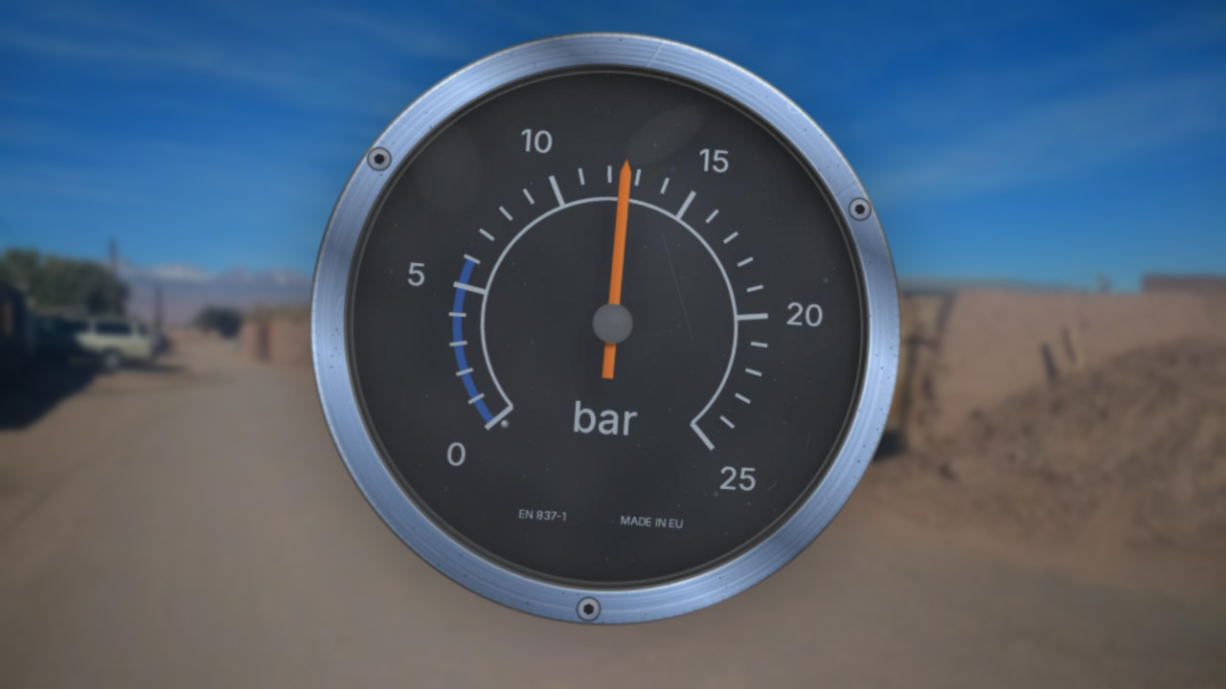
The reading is 12.5bar
